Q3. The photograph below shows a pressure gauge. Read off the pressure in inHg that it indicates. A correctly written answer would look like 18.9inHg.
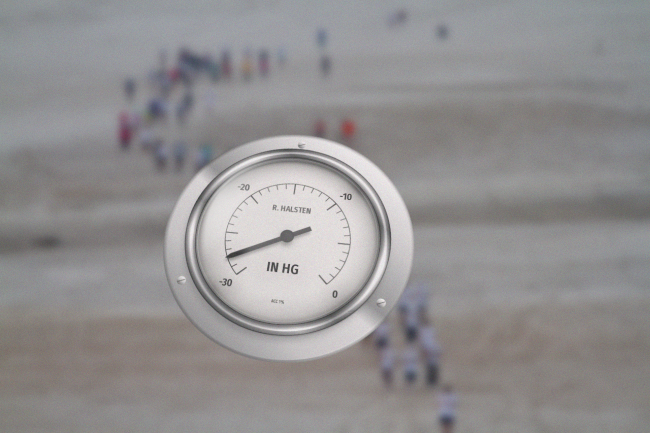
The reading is -28inHg
